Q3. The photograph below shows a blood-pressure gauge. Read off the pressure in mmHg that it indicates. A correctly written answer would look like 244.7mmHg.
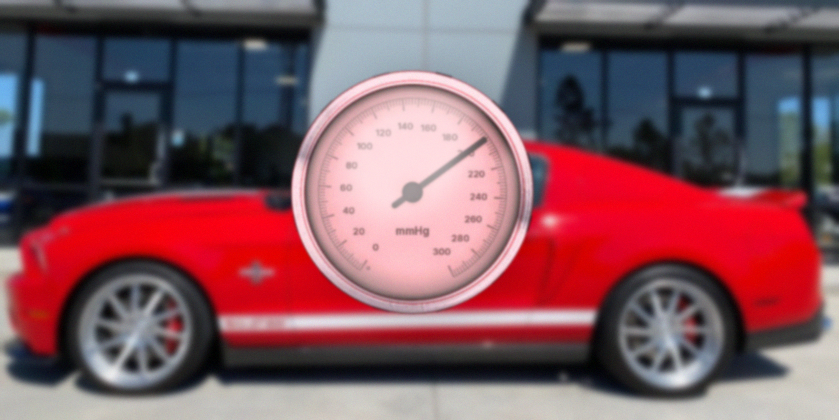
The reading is 200mmHg
